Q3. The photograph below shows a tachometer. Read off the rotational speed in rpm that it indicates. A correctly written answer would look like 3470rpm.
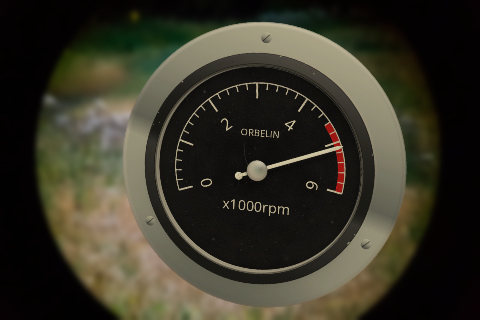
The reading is 5100rpm
